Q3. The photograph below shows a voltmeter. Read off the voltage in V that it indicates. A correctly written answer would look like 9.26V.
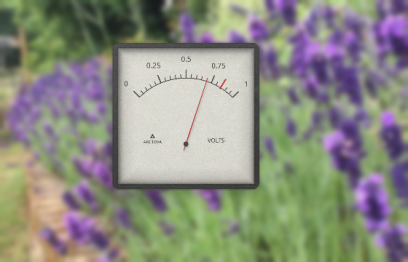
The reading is 0.7V
